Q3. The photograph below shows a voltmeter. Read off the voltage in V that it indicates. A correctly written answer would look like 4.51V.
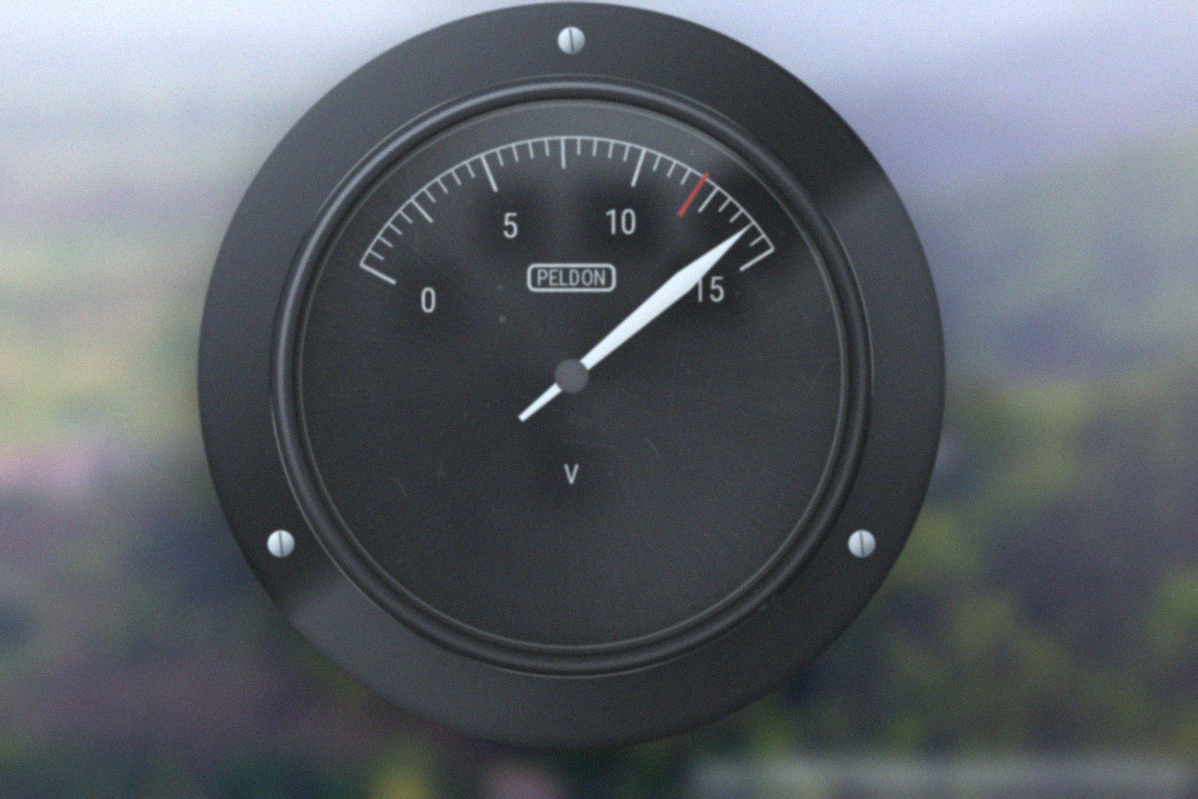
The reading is 14V
